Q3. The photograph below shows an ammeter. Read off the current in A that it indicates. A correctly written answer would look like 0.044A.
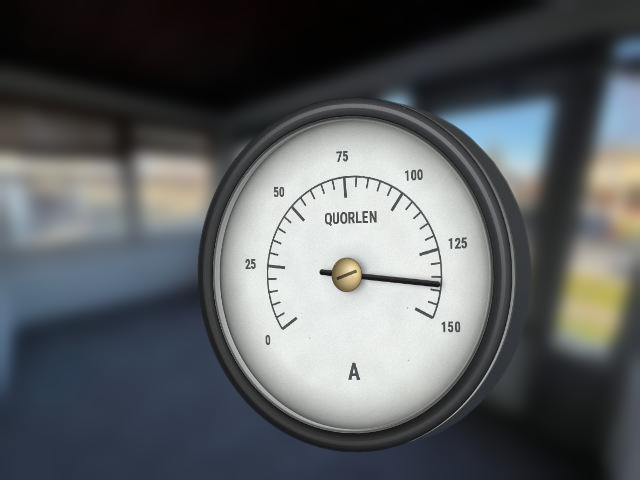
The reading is 137.5A
